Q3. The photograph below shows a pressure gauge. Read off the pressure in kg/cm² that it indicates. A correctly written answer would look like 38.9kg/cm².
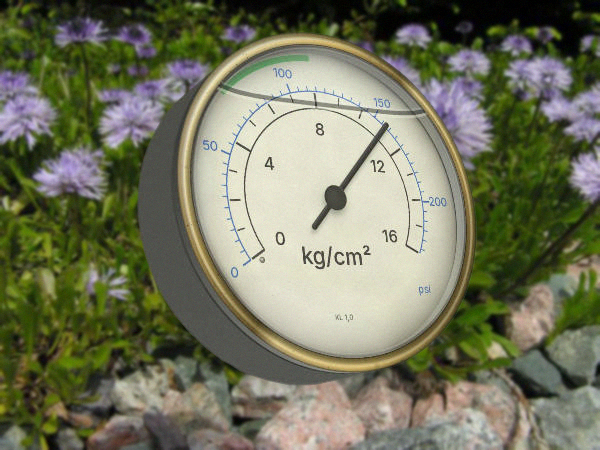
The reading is 11kg/cm²
